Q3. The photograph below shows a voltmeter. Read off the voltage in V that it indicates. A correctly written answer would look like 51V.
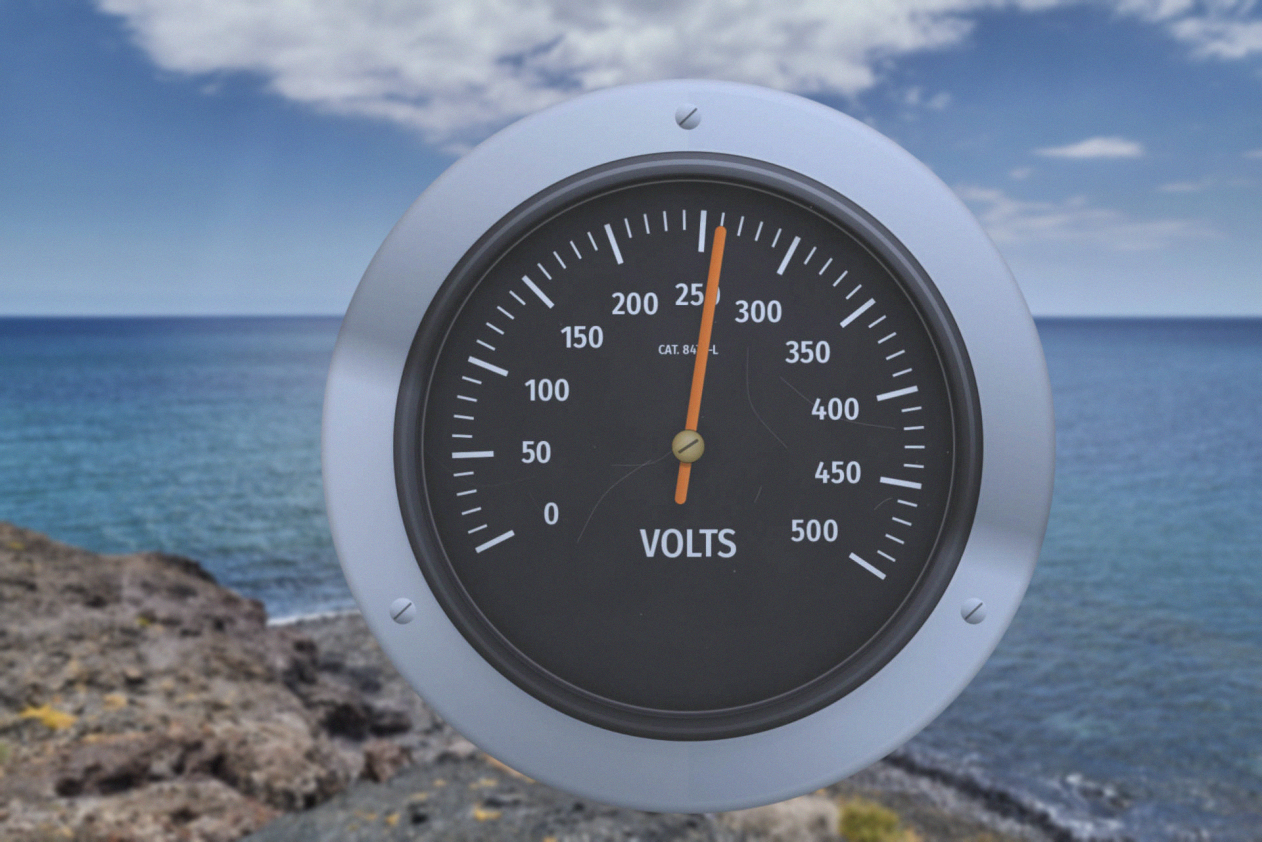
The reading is 260V
